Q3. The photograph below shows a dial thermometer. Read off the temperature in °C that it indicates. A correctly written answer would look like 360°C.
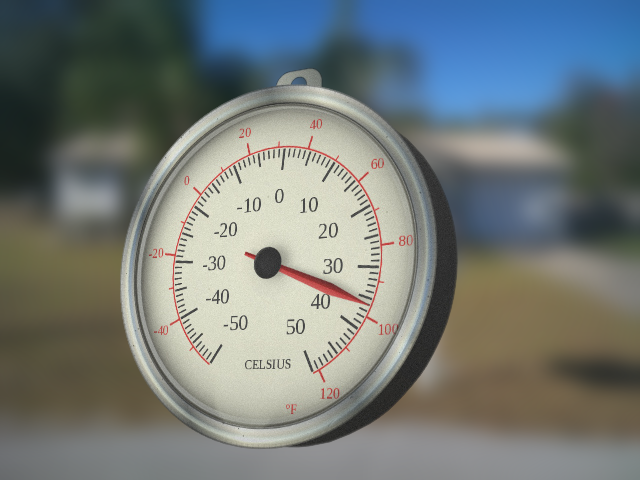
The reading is 36°C
